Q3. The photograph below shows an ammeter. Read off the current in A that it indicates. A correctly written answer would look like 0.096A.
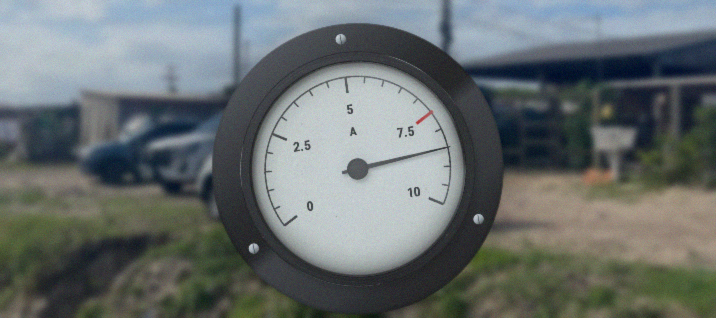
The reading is 8.5A
